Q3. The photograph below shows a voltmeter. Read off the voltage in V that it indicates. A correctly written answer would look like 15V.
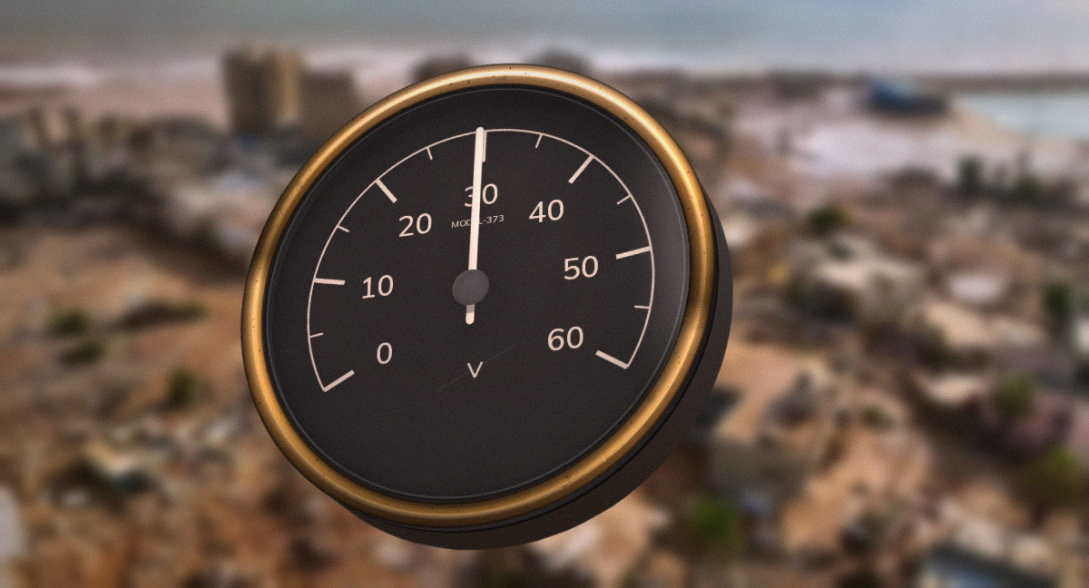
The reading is 30V
